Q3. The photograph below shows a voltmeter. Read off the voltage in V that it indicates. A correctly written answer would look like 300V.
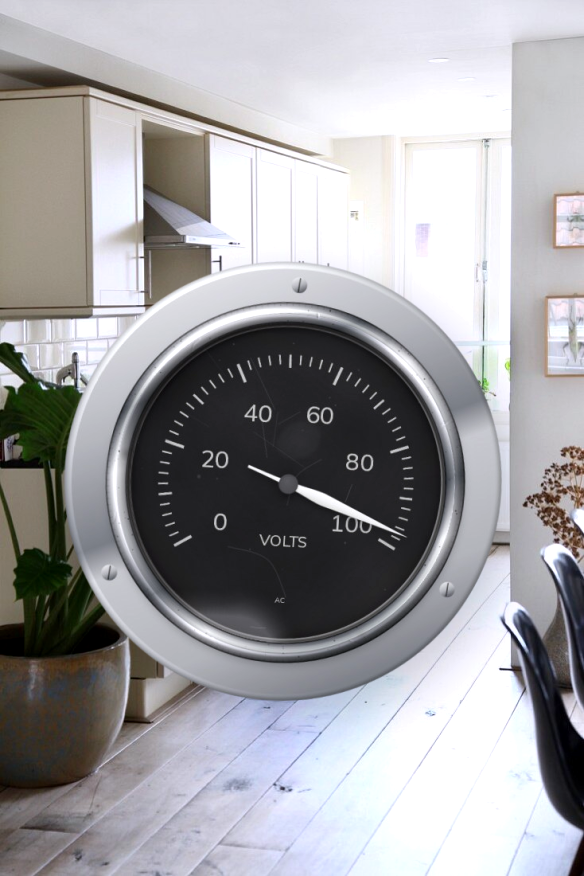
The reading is 97V
